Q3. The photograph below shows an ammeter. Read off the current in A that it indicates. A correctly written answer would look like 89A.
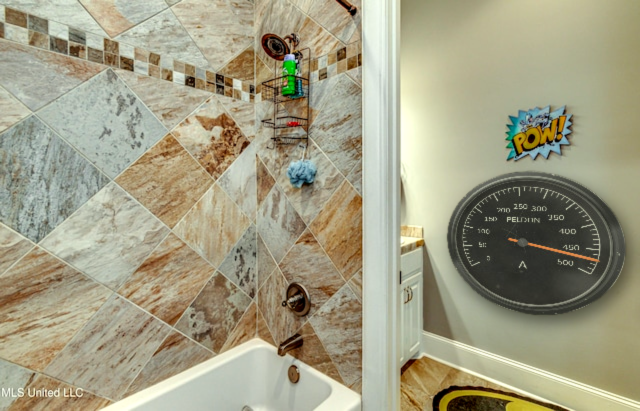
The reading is 470A
